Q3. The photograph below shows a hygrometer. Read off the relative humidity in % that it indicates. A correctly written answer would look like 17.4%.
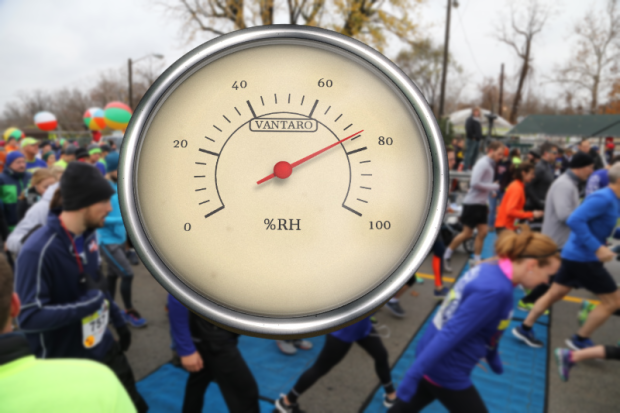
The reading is 76%
